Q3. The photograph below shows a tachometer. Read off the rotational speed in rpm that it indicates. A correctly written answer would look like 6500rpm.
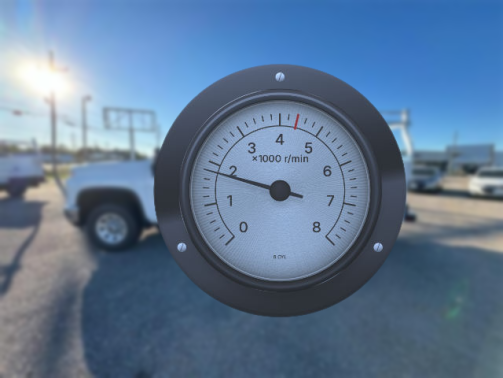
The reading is 1800rpm
